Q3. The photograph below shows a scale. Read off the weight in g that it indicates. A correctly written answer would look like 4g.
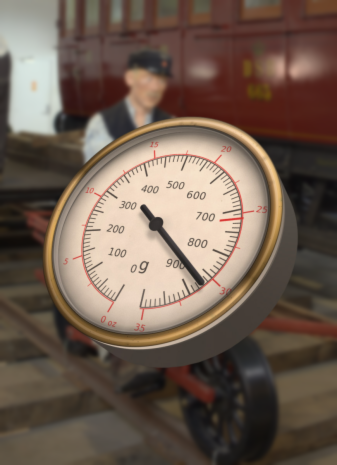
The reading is 870g
